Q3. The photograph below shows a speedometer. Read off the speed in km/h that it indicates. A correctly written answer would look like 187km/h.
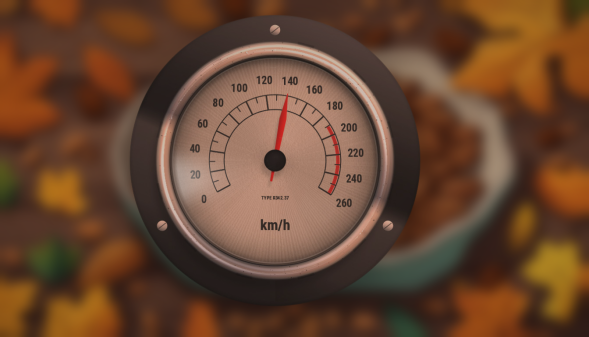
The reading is 140km/h
